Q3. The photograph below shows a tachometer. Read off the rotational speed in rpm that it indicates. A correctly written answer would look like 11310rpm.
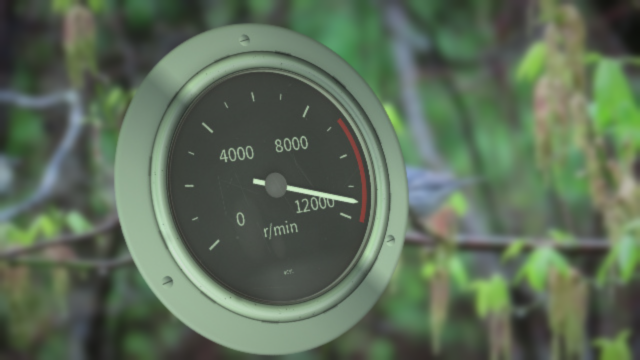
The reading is 11500rpm
